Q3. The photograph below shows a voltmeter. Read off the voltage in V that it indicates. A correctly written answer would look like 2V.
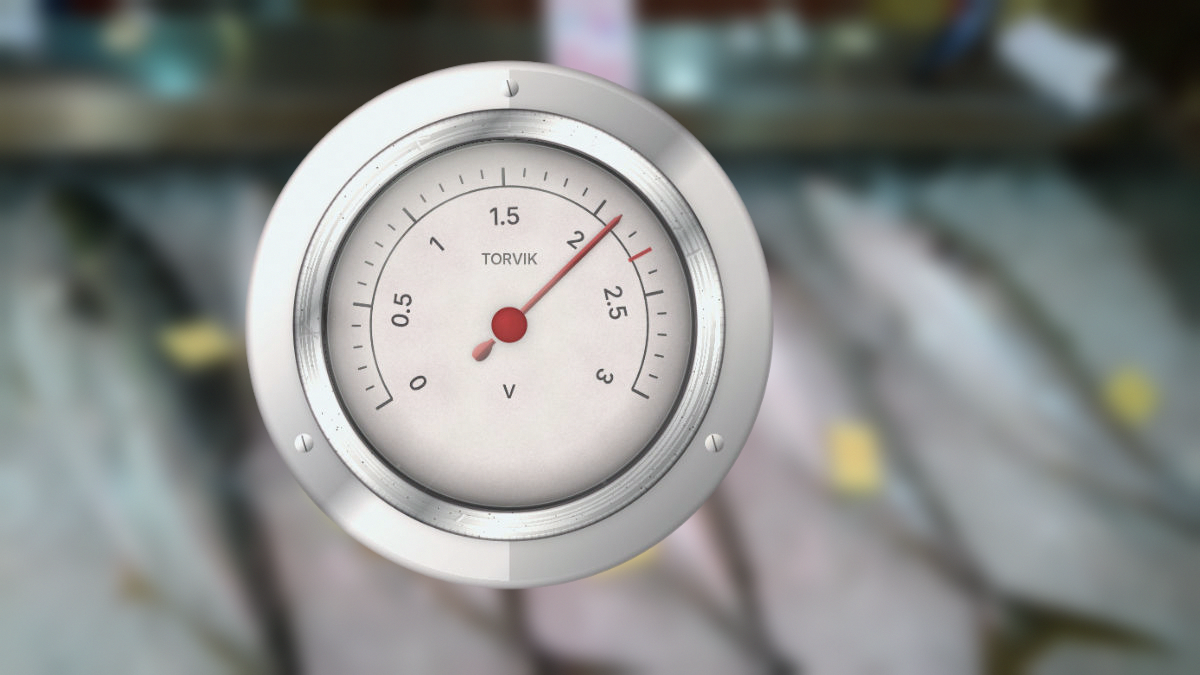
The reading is 2.1V
